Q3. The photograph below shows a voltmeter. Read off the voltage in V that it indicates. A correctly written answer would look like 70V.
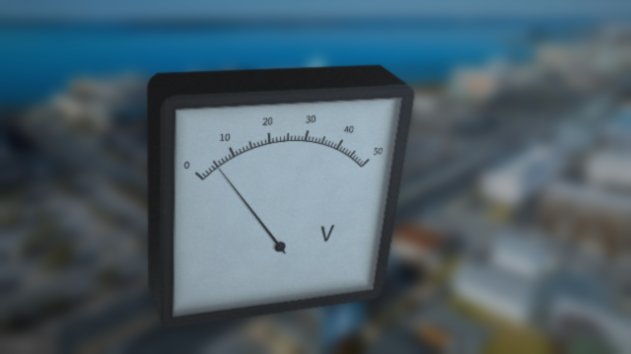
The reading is 5V
